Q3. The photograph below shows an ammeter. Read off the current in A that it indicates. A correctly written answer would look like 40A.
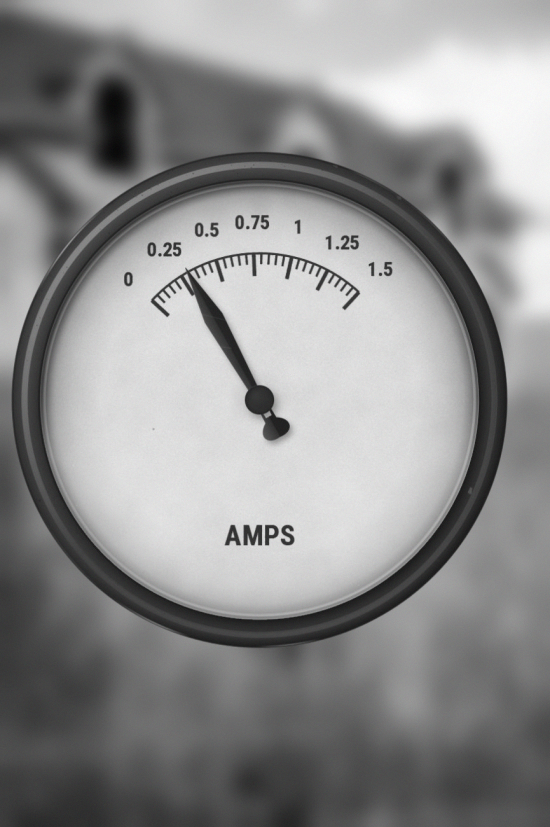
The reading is 0.3A
